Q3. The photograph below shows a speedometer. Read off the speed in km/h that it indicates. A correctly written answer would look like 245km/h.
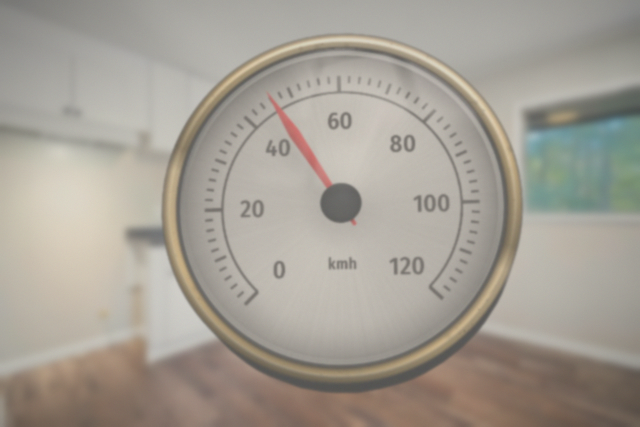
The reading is 46km/h
